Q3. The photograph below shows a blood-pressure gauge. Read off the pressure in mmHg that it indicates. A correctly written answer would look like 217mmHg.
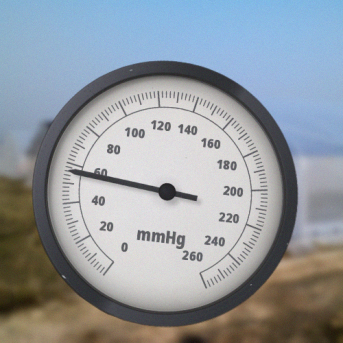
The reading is 56mmHg
